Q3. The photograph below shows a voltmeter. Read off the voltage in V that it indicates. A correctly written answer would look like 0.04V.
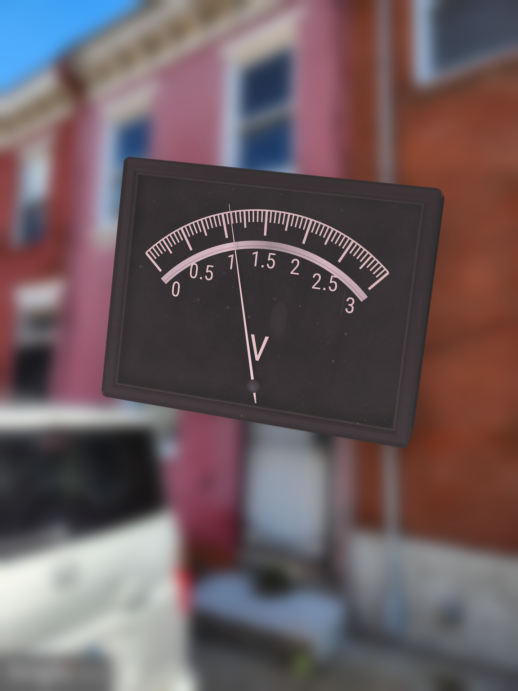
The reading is 1.1V
